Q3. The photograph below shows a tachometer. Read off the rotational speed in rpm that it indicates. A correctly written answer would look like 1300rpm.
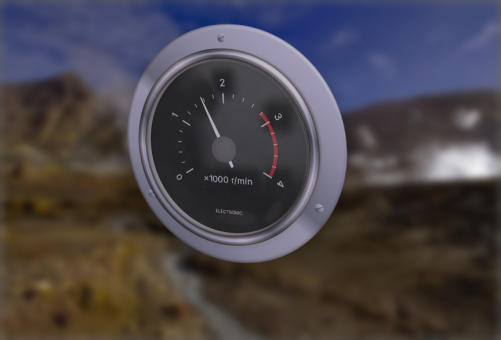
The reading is 1600rpm
